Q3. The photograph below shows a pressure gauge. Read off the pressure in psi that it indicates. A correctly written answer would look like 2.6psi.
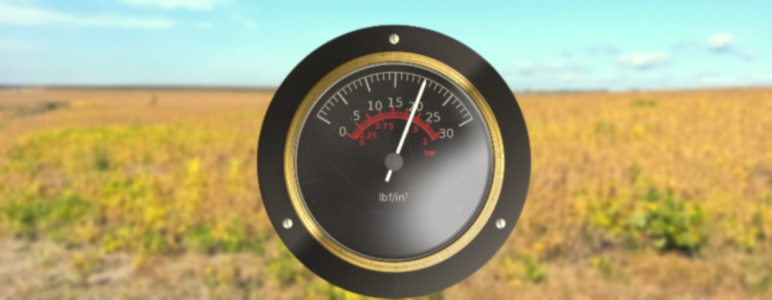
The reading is 20psi
